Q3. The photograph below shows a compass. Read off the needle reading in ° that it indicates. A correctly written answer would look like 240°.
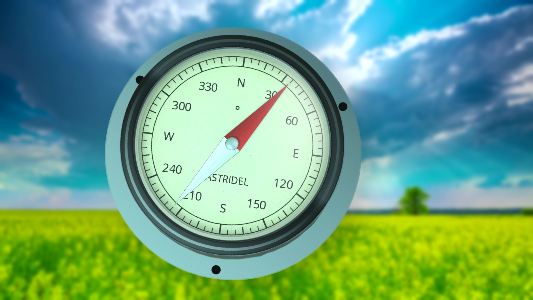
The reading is 35°
